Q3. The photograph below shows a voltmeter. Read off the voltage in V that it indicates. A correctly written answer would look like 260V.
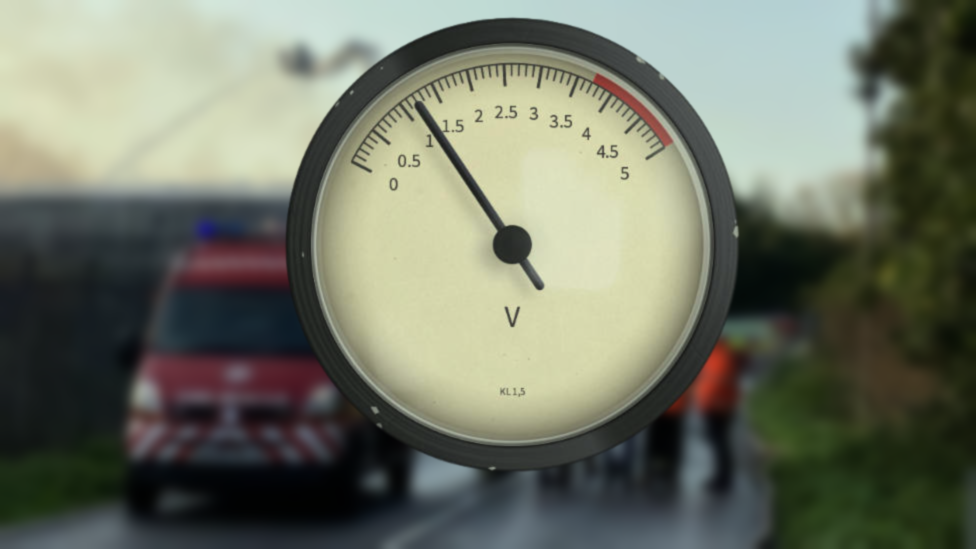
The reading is 1.2V
